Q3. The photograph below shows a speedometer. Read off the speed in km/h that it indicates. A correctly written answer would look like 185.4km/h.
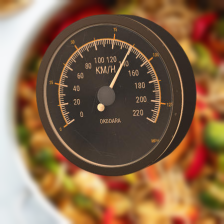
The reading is 140km/h
